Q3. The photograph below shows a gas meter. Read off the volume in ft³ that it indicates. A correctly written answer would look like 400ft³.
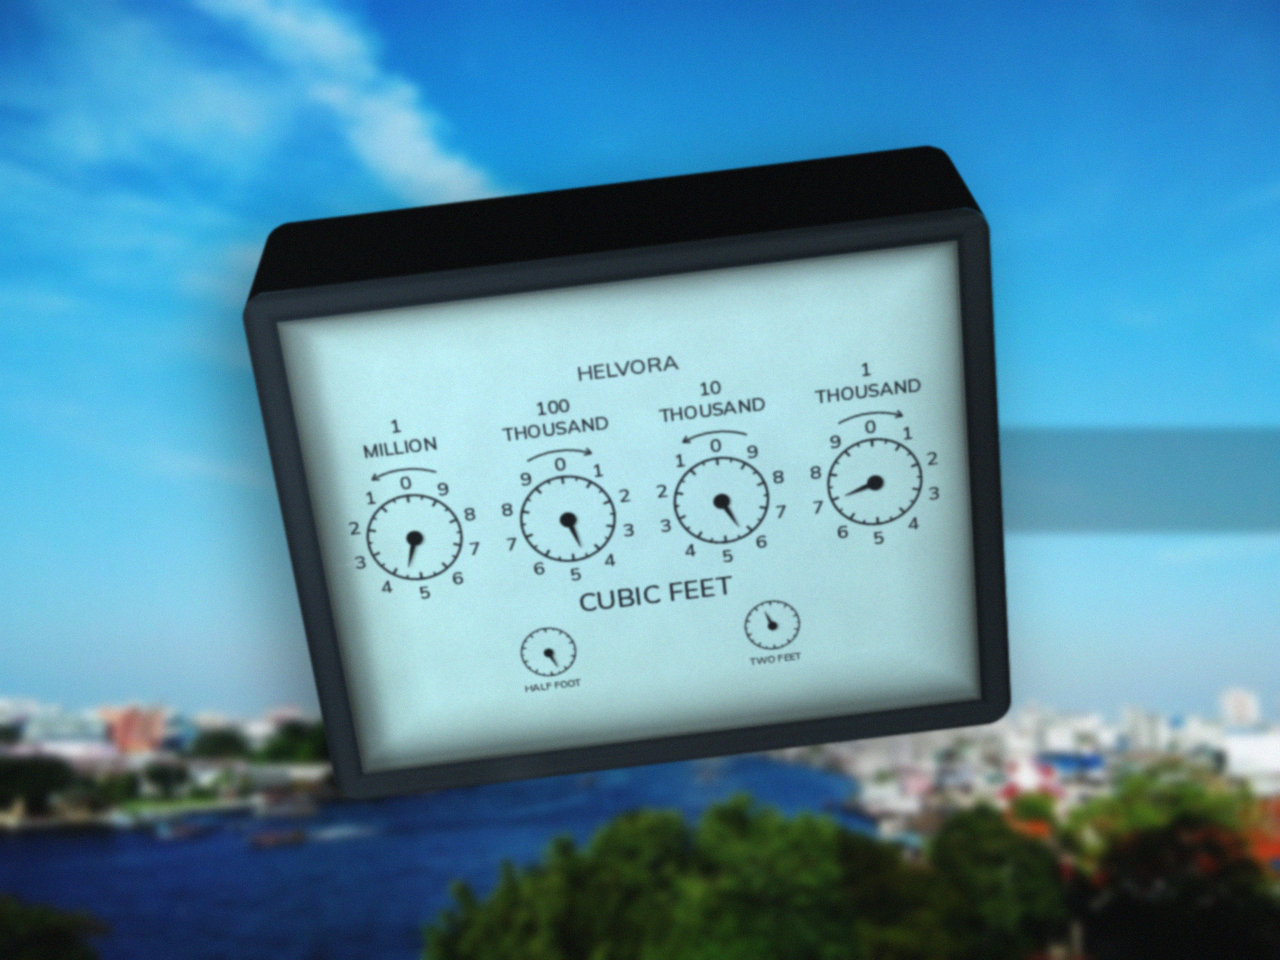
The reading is 445700ft³
